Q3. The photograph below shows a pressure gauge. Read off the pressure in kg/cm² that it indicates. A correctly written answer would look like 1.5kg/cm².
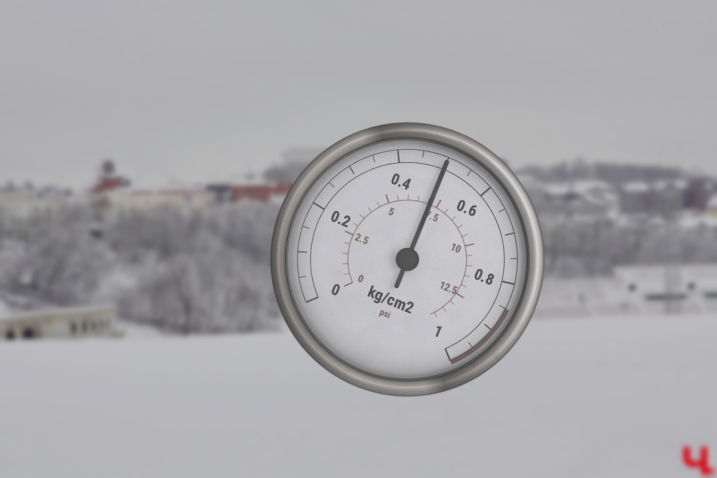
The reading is 0.5kg/cm²
